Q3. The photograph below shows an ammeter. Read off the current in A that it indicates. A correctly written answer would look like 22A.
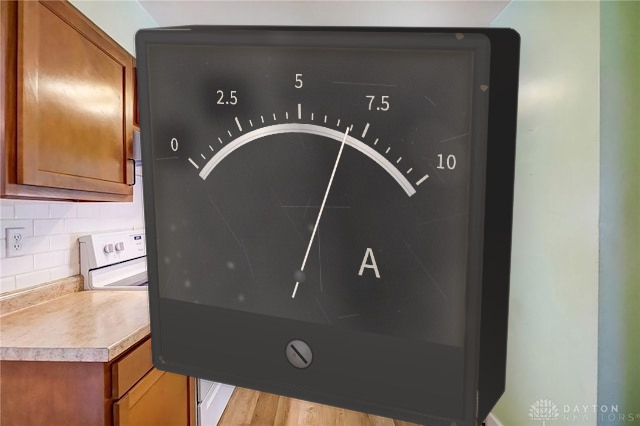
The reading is 7A
